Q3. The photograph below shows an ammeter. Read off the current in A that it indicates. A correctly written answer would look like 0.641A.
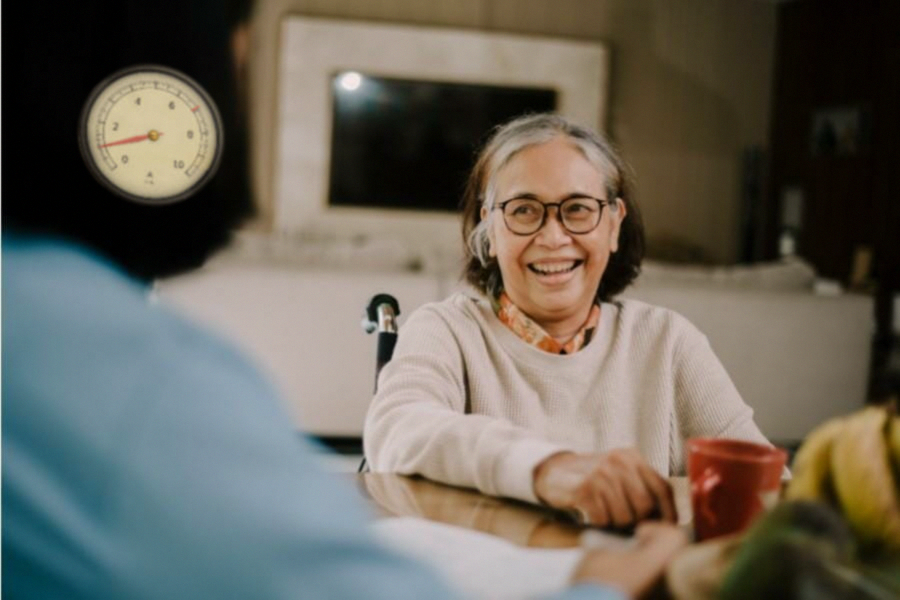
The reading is 1A
